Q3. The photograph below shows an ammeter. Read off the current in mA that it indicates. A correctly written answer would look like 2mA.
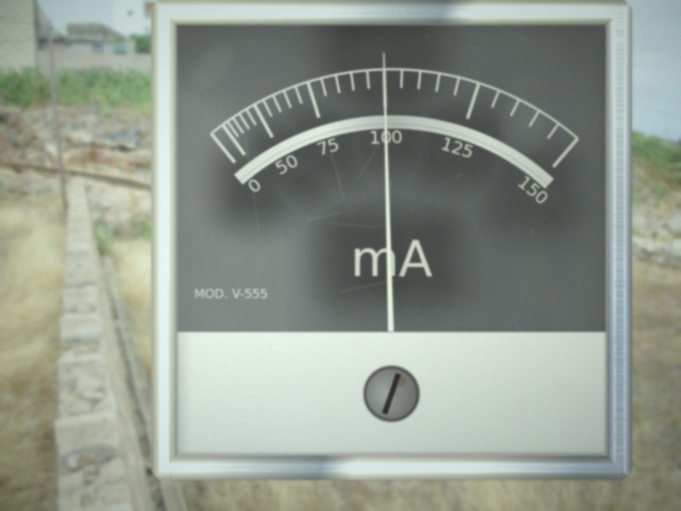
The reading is 100mA
